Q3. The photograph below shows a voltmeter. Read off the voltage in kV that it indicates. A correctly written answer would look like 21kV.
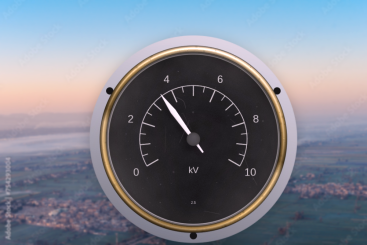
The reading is 3.5kV
